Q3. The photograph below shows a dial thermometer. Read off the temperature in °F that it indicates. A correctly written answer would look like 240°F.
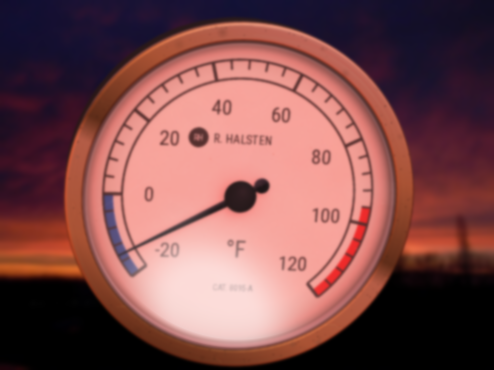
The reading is -14°F
